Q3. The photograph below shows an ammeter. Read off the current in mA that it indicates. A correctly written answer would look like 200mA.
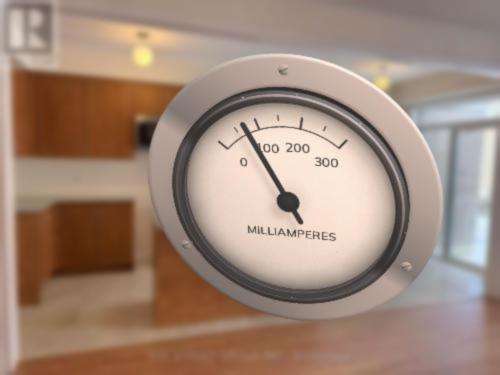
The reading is 75mA
